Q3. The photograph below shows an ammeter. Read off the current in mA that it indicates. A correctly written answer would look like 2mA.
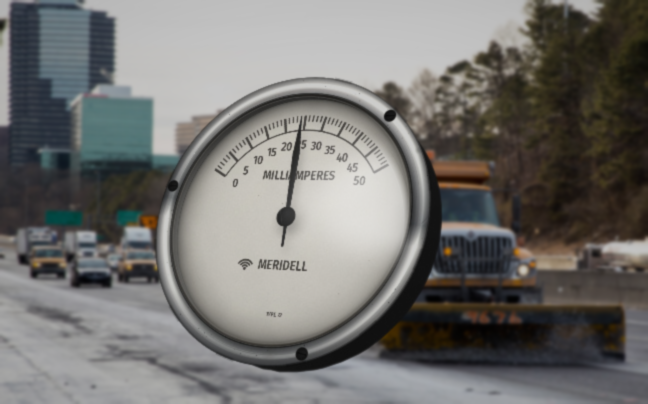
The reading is 25mA
